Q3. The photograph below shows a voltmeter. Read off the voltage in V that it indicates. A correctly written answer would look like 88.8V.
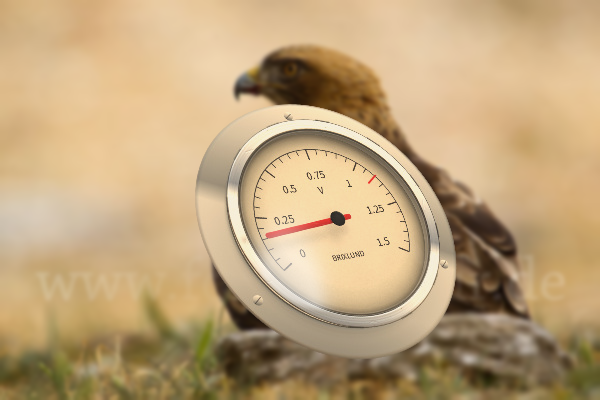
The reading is 0.15V
